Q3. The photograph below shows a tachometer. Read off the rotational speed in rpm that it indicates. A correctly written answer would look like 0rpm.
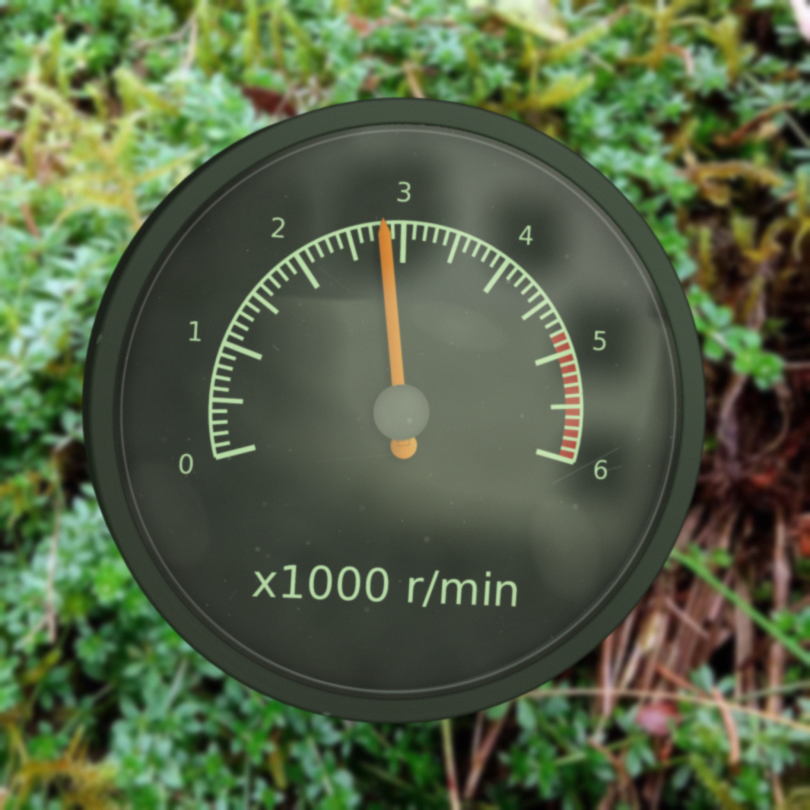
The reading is 2800rpm
